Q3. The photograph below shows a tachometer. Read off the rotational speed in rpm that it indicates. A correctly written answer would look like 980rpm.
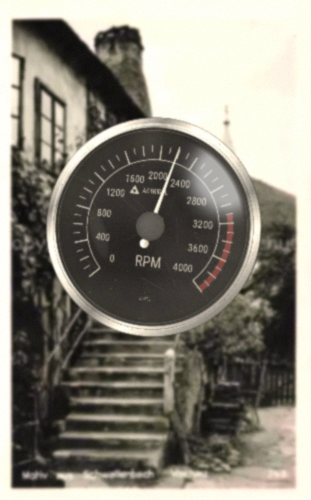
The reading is 2200rpm
